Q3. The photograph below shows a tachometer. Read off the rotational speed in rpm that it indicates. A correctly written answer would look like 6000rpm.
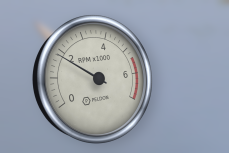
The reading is 1800rpm
